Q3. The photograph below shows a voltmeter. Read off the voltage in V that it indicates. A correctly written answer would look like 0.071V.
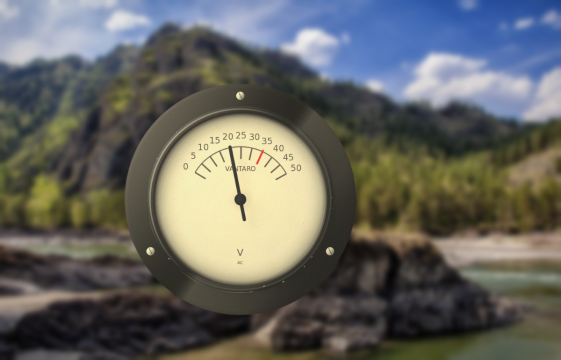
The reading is 20V
